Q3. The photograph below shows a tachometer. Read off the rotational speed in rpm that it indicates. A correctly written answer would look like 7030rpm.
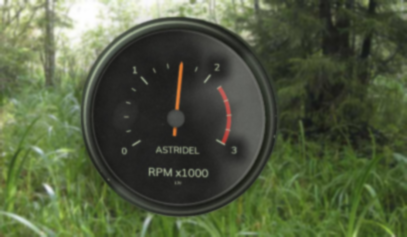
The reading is 1600rpm
